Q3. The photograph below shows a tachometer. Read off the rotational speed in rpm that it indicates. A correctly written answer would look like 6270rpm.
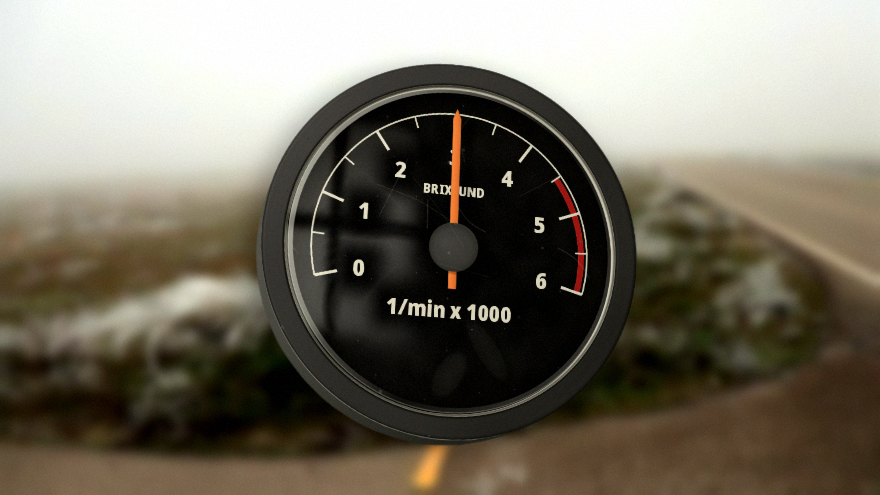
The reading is 3000rpm
